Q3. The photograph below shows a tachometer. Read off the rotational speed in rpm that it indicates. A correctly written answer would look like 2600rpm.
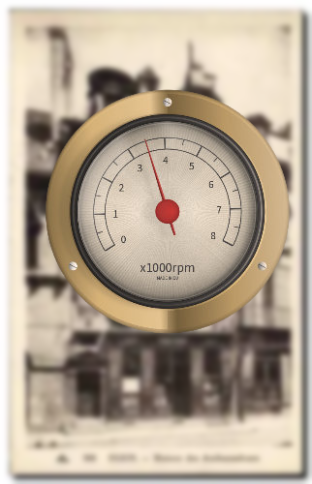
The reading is 3500rpm
